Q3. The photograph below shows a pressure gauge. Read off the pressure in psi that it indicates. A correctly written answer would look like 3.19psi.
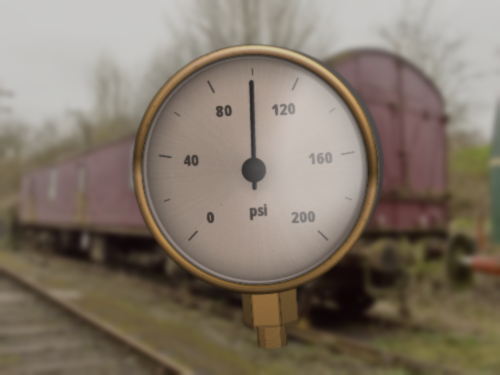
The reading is 100psi
